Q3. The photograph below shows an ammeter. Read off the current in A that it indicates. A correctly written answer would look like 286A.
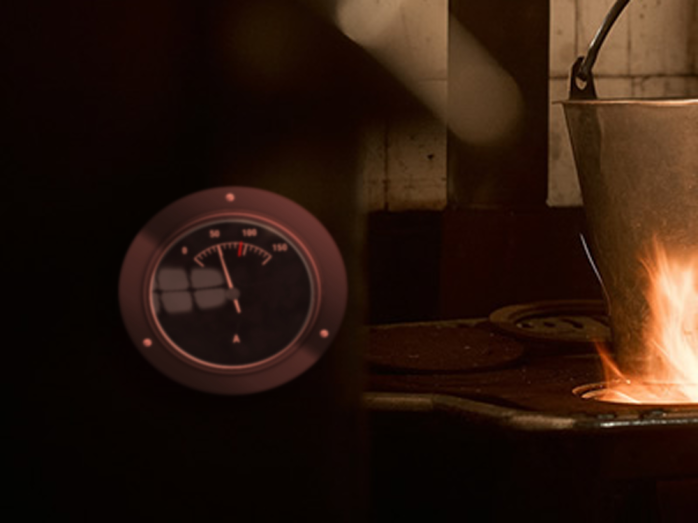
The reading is 50A
